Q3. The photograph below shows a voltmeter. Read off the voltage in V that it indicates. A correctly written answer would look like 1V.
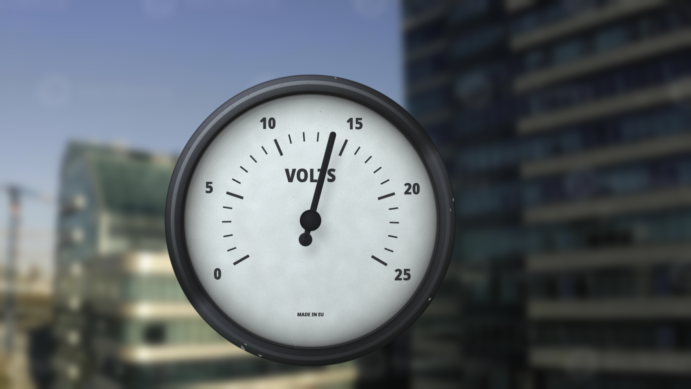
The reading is 14V
